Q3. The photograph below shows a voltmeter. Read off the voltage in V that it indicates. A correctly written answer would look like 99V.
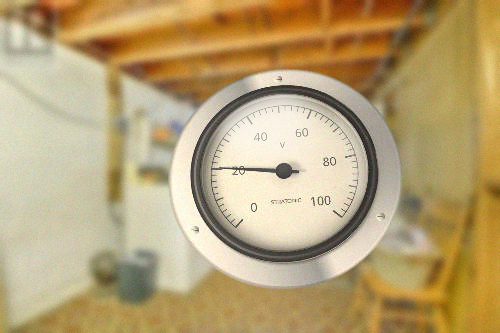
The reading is 20V
